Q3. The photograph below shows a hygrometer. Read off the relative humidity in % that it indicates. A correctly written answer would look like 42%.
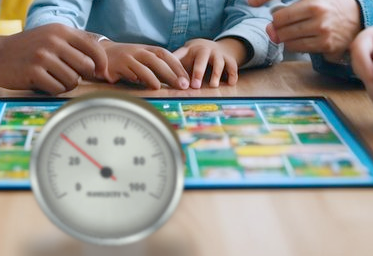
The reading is 30%
